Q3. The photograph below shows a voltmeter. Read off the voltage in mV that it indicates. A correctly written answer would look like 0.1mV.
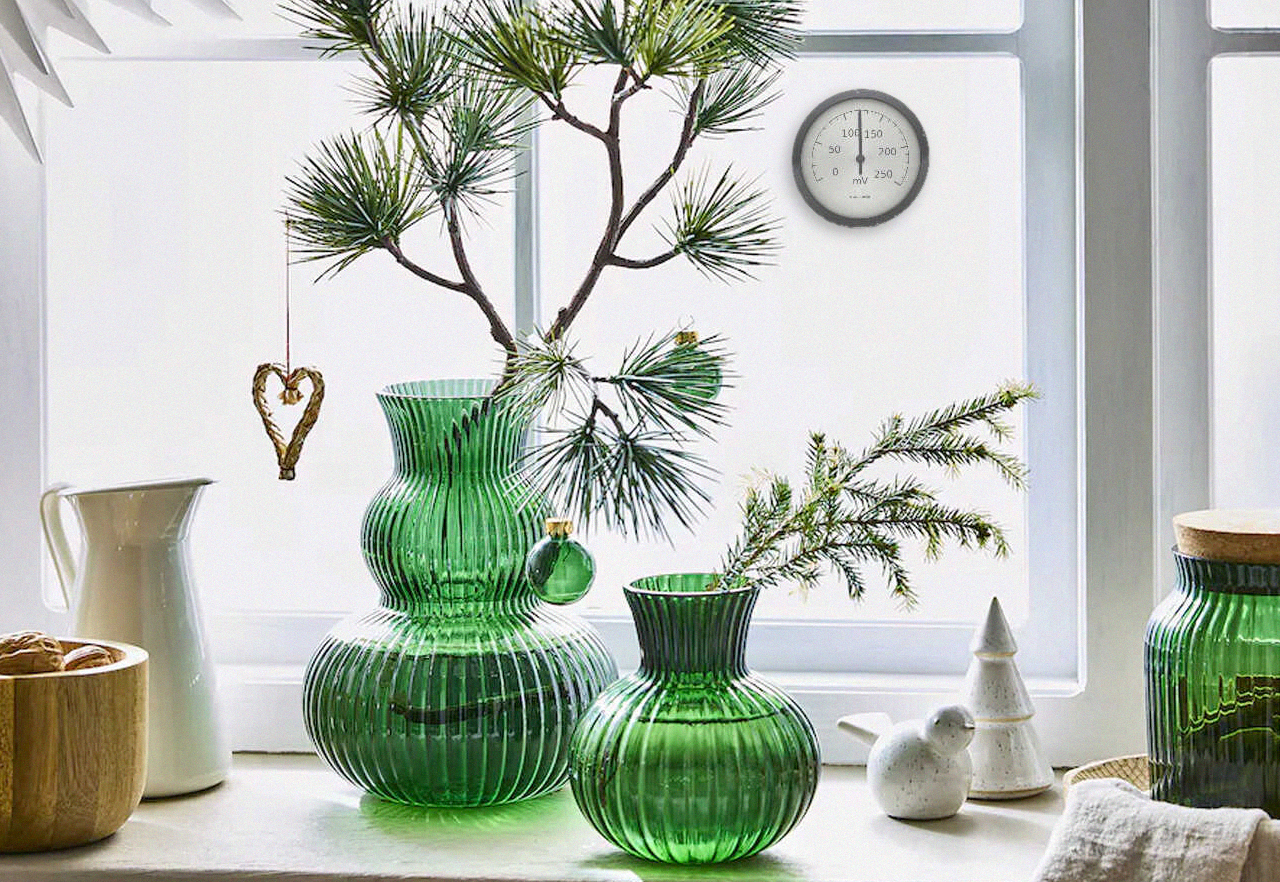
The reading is 120mV
